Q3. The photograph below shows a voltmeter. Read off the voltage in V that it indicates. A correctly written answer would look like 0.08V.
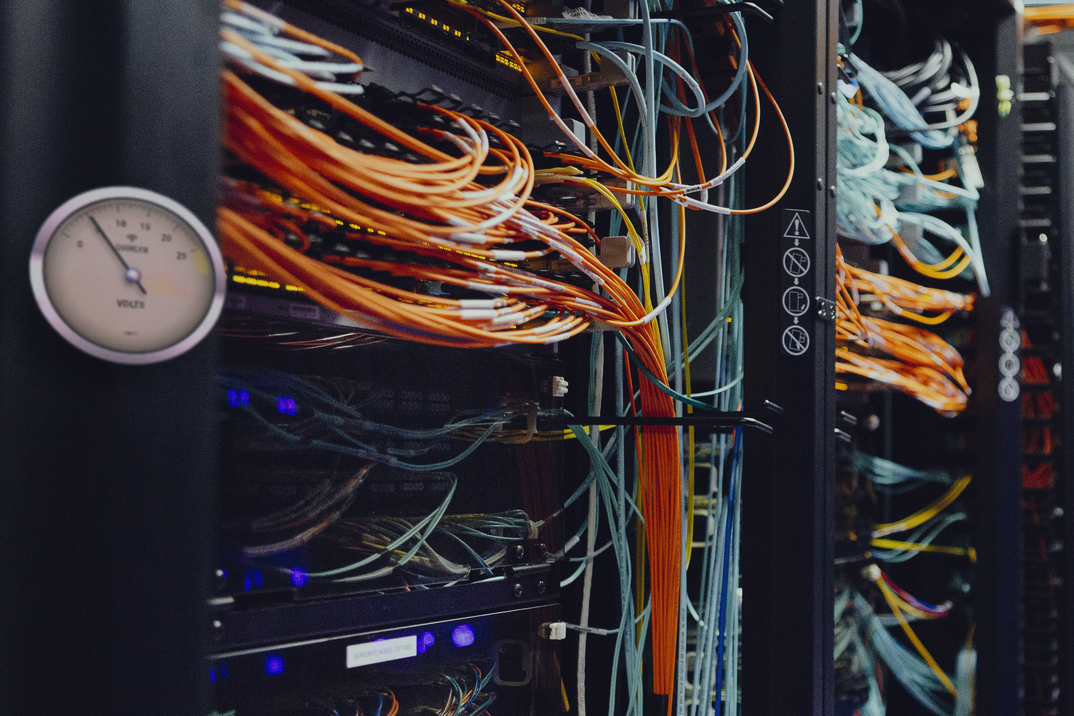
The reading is 5V
